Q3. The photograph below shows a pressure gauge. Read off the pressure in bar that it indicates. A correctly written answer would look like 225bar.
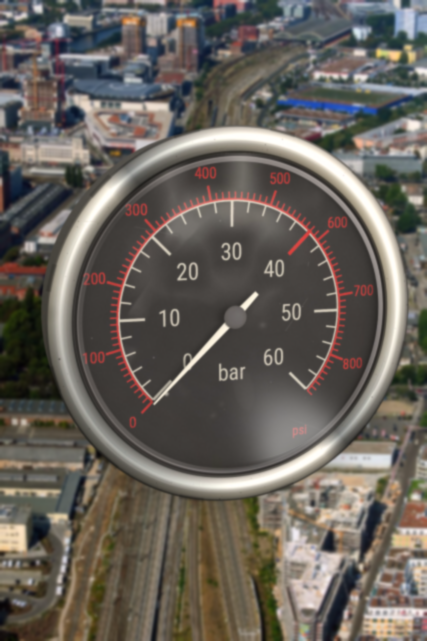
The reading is 0bar
